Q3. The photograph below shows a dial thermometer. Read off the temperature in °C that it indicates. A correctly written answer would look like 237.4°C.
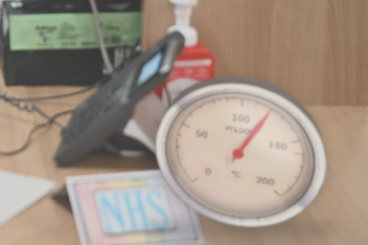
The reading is 120°C
